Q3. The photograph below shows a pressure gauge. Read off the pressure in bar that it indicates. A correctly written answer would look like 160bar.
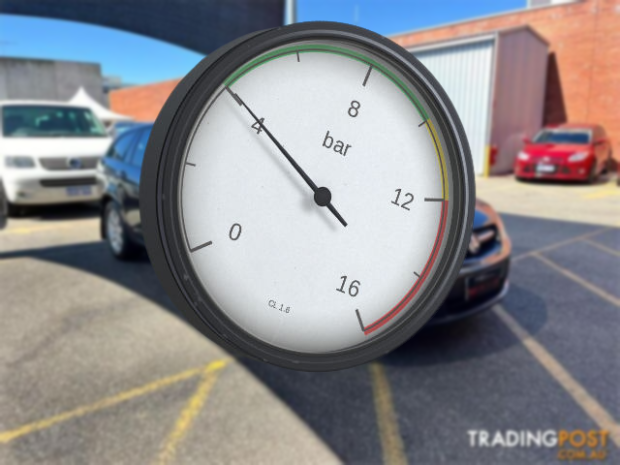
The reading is 4bar
